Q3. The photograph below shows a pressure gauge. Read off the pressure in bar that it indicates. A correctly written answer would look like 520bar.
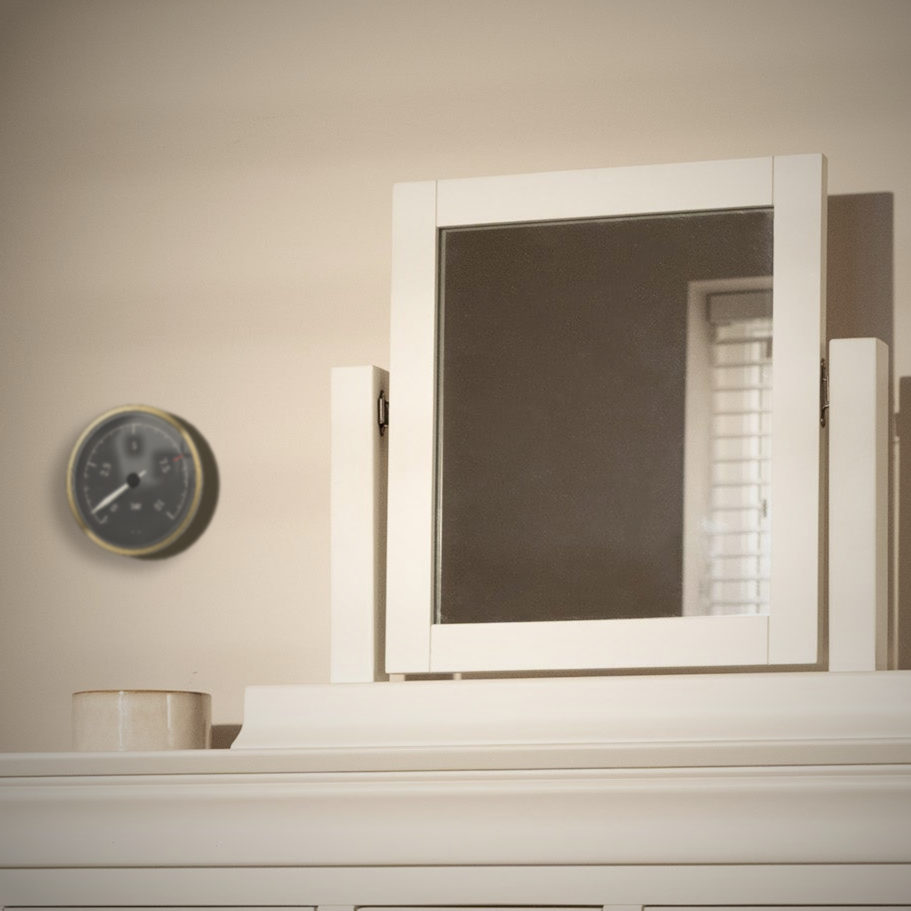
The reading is 0.5bar
